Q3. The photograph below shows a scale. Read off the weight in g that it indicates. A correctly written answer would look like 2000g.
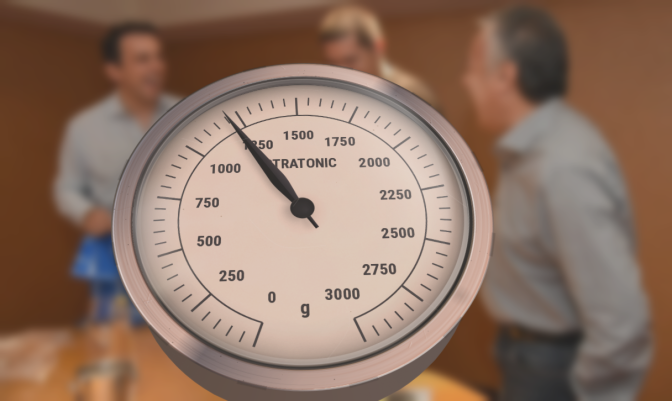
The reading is 1200g
